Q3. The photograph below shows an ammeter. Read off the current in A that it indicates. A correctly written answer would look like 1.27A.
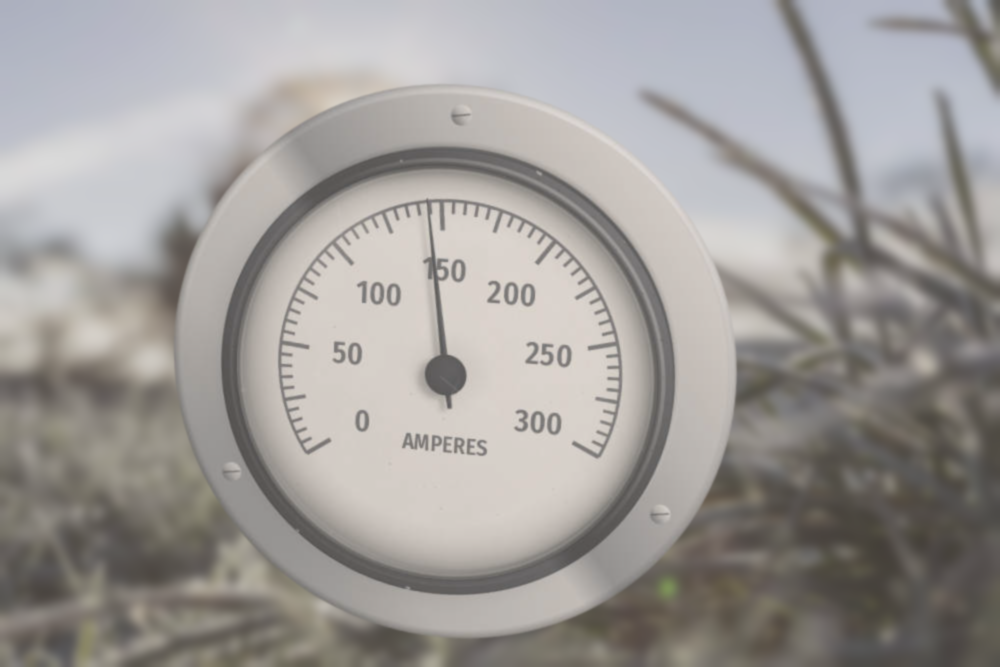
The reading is 145A
